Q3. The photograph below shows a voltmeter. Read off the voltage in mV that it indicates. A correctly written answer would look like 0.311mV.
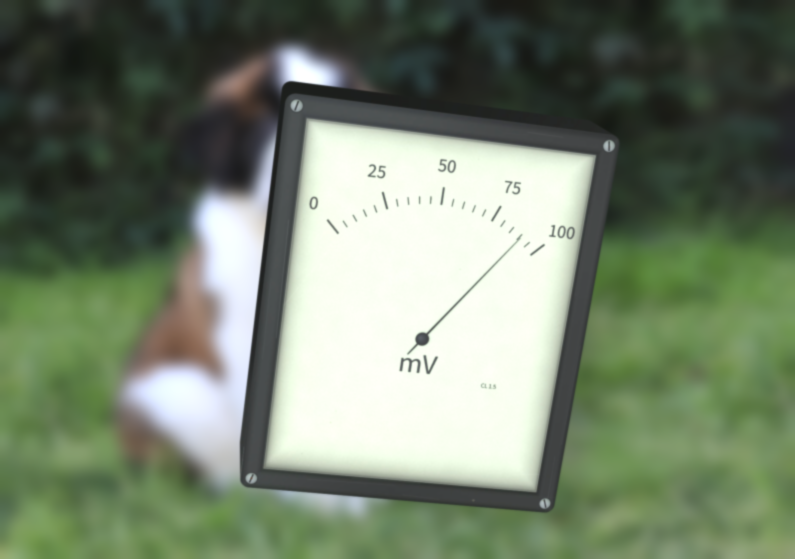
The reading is 90mV
